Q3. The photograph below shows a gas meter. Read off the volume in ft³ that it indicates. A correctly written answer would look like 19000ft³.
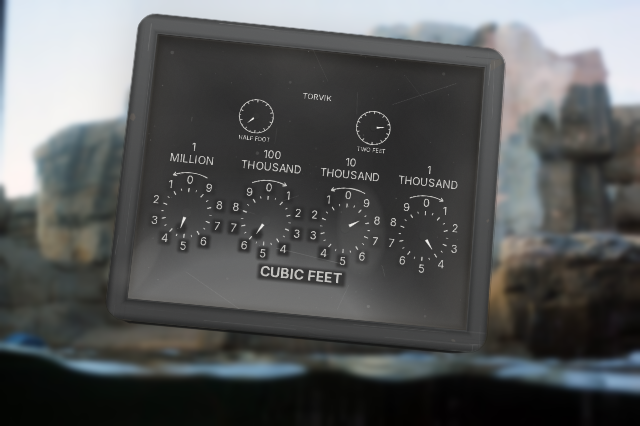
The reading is 458400ft³
